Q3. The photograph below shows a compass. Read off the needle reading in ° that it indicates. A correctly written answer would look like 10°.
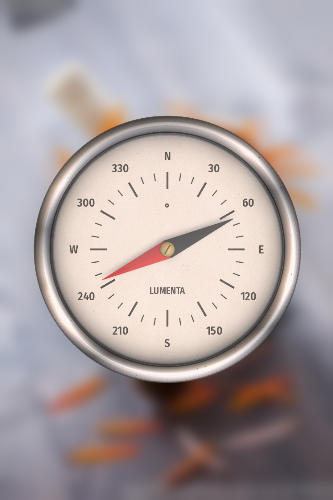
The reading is 245°
